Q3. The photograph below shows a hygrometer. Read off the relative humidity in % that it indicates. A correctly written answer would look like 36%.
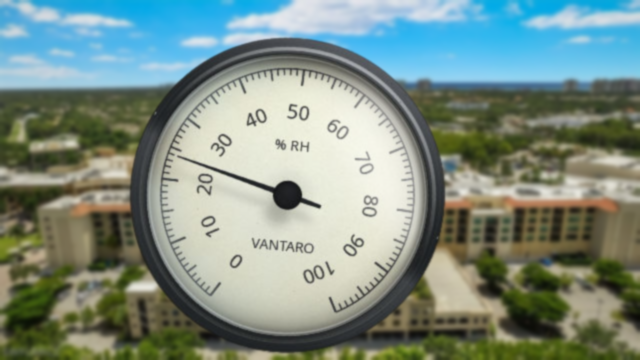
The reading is 24%
